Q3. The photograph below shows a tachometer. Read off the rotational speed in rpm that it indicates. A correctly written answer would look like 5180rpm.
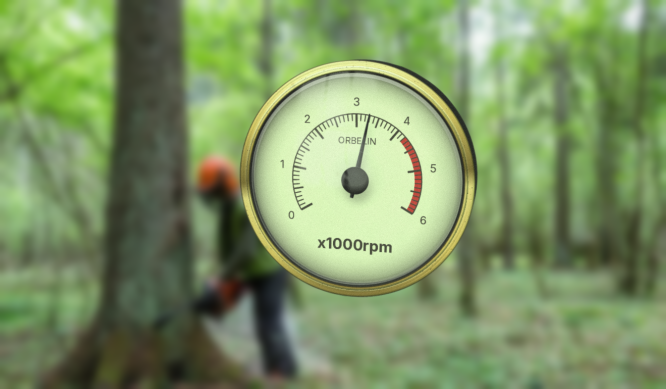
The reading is 3300rpm
